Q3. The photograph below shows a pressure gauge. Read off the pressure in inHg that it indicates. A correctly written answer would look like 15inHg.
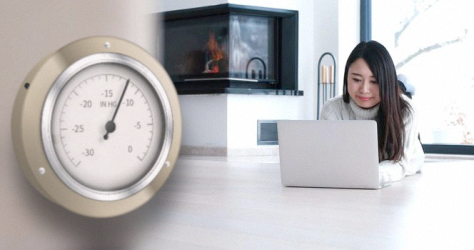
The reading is -12inHg
